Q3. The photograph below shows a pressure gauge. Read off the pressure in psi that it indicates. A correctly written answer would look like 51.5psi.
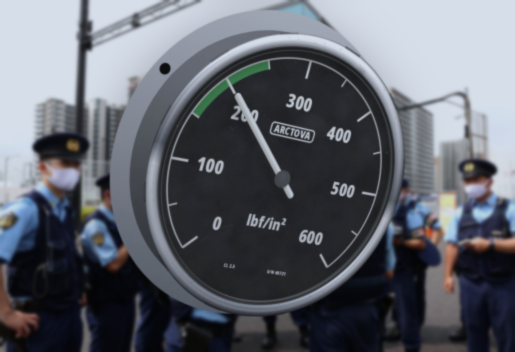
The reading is 200psi
